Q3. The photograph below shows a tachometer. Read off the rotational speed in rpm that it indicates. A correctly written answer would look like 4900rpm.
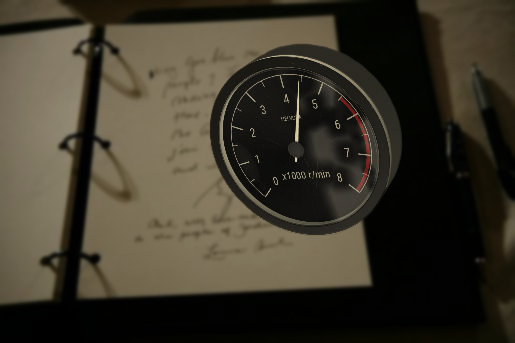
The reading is 4500rpm
